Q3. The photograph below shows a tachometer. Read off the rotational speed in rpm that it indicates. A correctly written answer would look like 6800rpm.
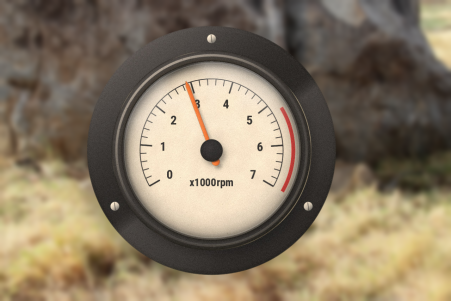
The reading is 2900rpm
